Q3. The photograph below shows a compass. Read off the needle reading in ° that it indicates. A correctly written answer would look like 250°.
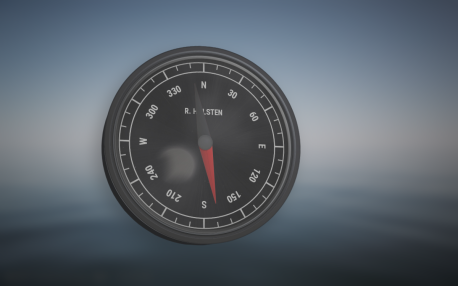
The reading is 170°
